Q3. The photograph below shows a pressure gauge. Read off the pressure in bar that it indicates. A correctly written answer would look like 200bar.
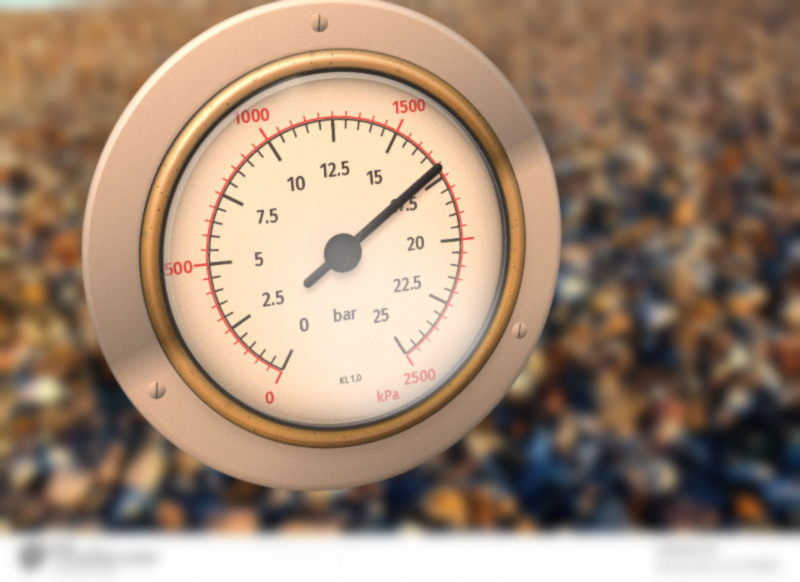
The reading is 17bar
